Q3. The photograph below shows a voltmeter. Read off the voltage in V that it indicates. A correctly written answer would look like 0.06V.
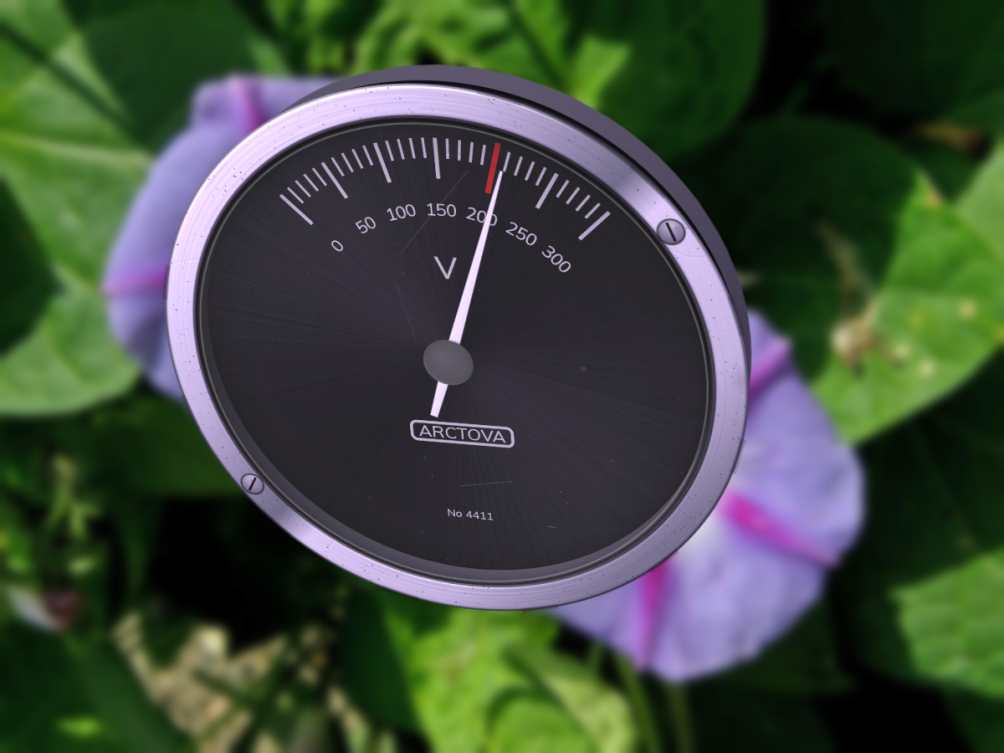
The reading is 210V
